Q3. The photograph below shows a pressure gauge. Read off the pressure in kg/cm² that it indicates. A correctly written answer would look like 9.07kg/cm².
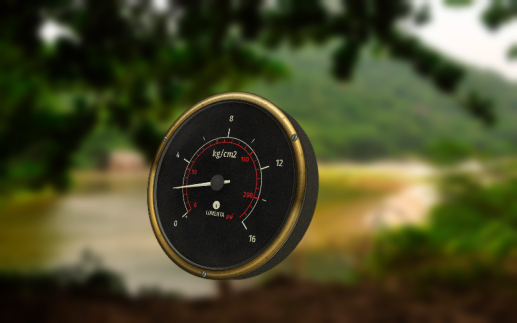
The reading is 2kg/cm²
